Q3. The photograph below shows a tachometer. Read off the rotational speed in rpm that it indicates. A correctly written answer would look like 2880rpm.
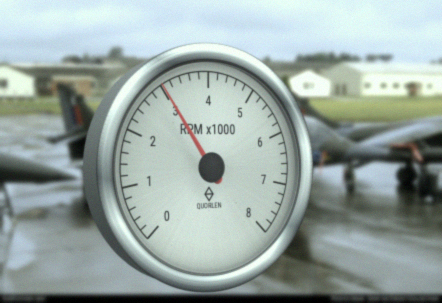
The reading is 3000rpm
